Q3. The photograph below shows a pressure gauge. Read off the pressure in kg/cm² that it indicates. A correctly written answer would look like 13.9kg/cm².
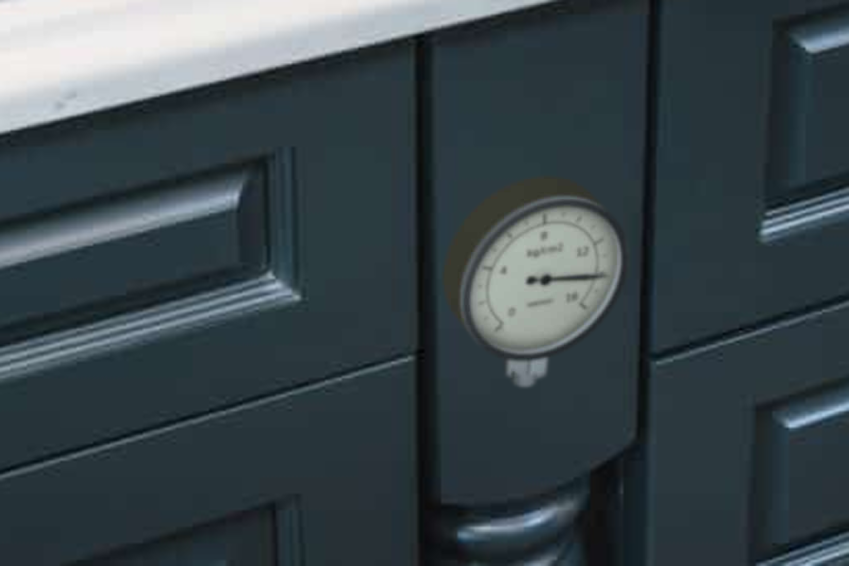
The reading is 14kg/cm²
